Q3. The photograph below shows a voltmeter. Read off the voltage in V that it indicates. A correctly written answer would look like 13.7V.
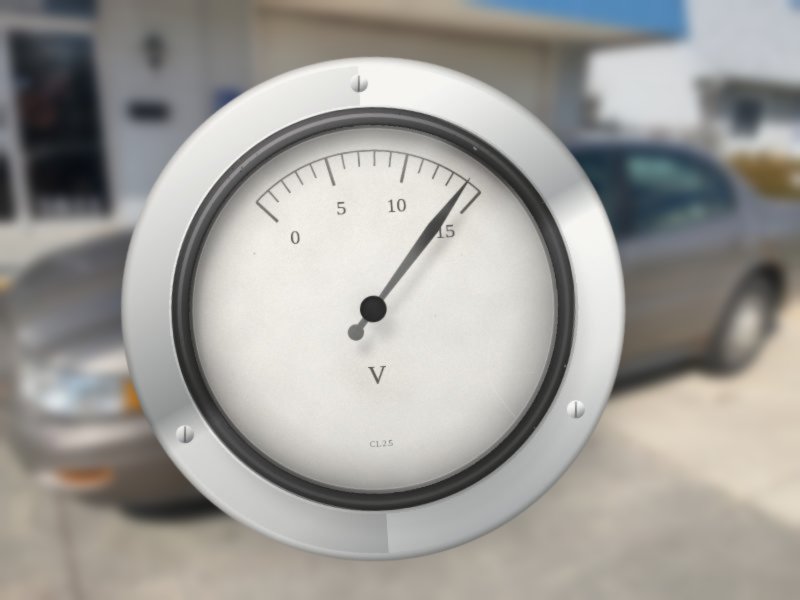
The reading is 14V
